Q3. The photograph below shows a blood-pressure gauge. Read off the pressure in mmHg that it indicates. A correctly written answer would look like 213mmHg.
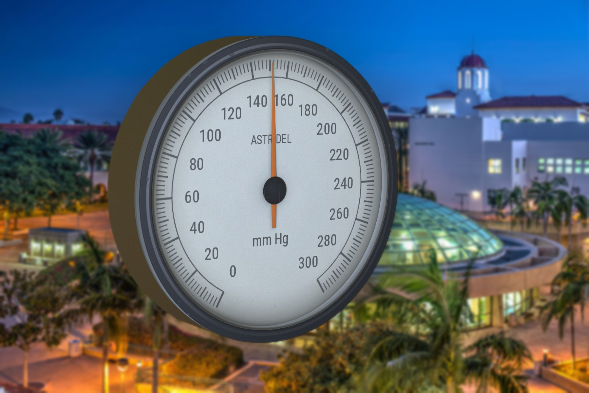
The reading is 150mmHg
